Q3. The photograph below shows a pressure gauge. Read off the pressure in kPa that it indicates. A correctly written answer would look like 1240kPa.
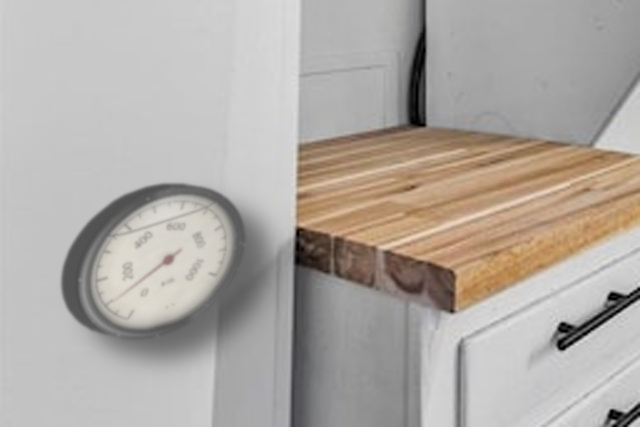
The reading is 100kPa
